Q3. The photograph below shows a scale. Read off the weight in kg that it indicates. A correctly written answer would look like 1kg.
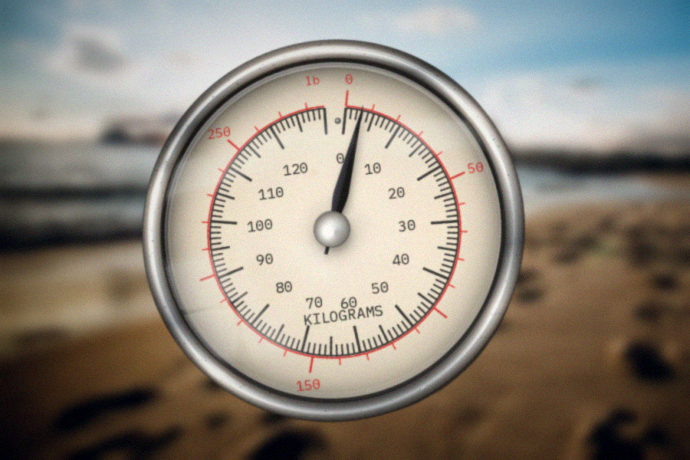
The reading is 3kg
